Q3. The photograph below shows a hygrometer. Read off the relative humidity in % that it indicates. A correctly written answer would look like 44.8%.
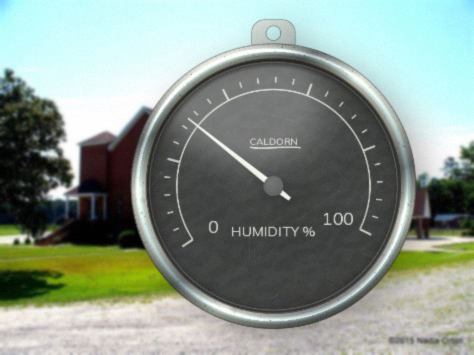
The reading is 30%
